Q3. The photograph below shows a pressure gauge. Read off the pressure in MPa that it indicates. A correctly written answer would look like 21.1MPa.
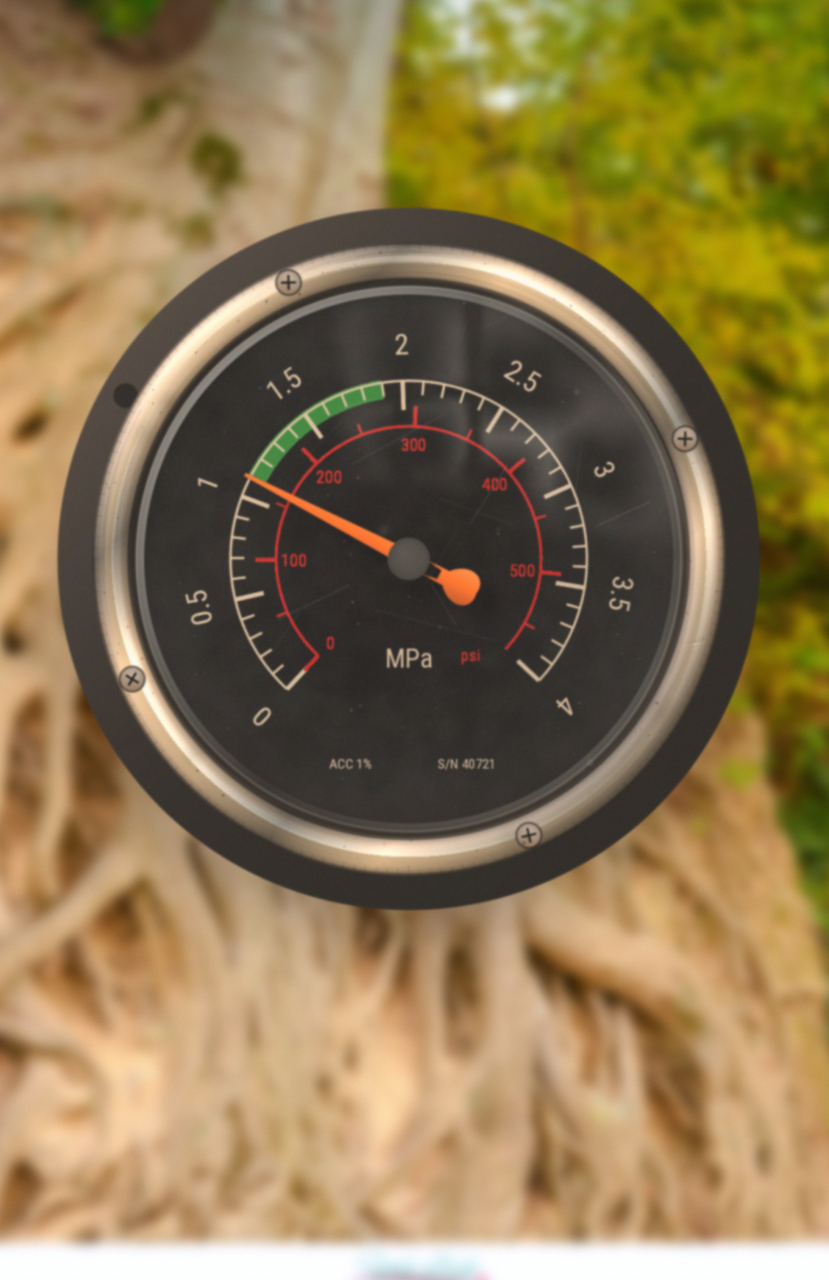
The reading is 1.1MPa
